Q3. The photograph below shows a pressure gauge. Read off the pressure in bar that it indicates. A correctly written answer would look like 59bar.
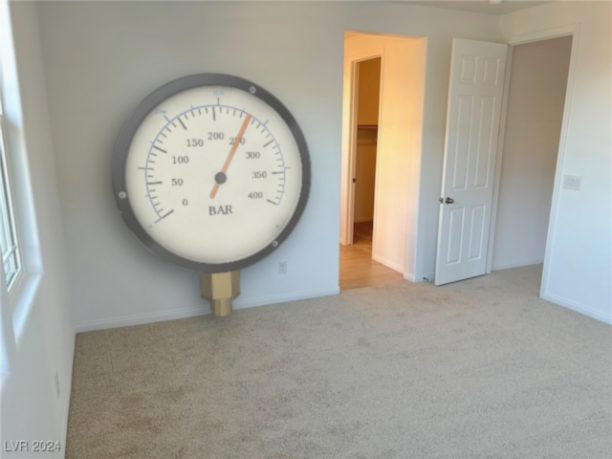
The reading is 250bar
